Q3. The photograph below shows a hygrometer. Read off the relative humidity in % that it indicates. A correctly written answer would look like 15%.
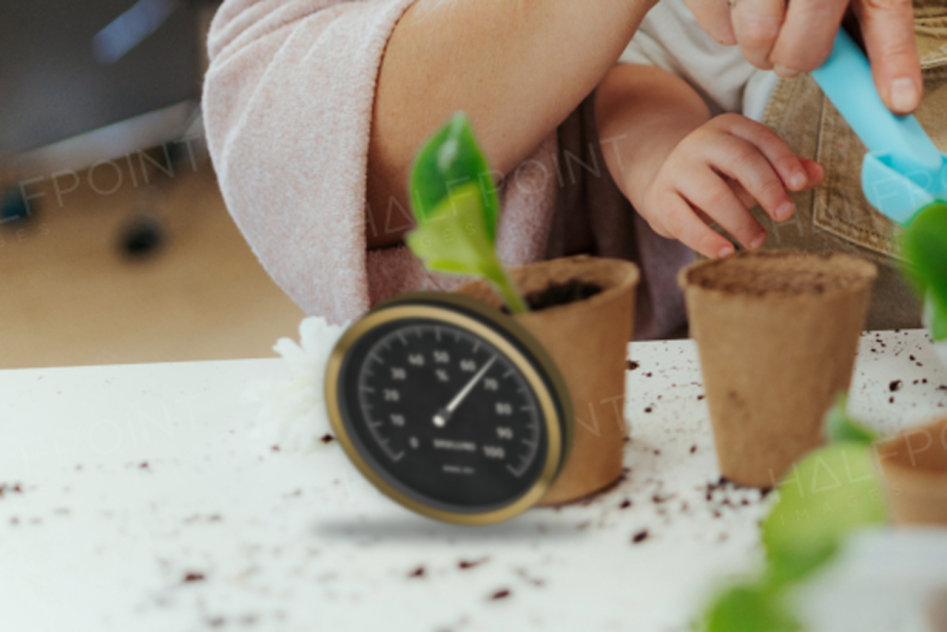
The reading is 65%
